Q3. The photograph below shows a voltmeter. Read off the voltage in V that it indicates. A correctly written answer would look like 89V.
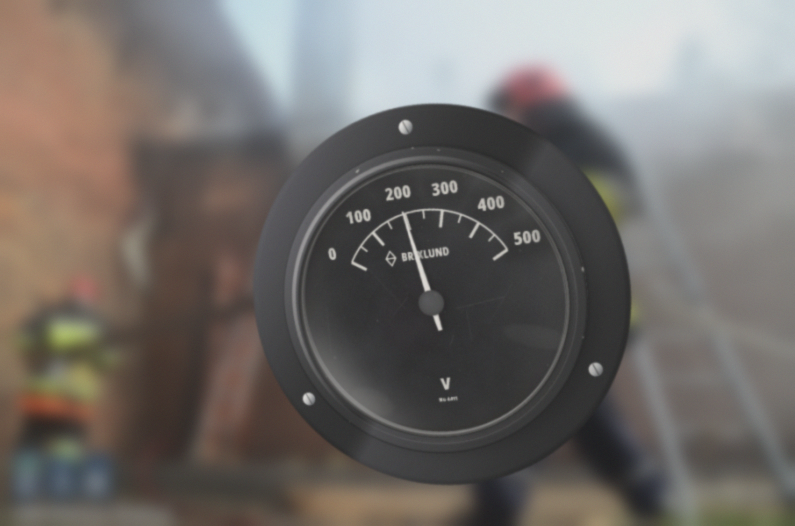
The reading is 200V
